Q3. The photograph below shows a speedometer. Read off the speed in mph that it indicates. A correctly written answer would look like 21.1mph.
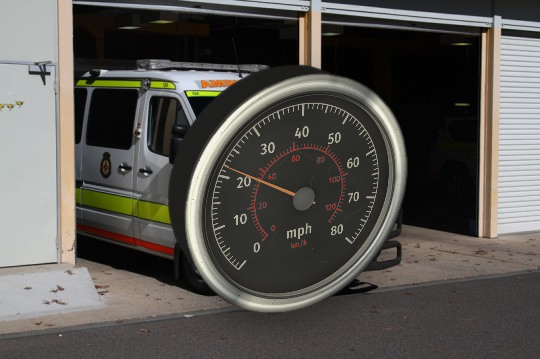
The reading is 22mph
